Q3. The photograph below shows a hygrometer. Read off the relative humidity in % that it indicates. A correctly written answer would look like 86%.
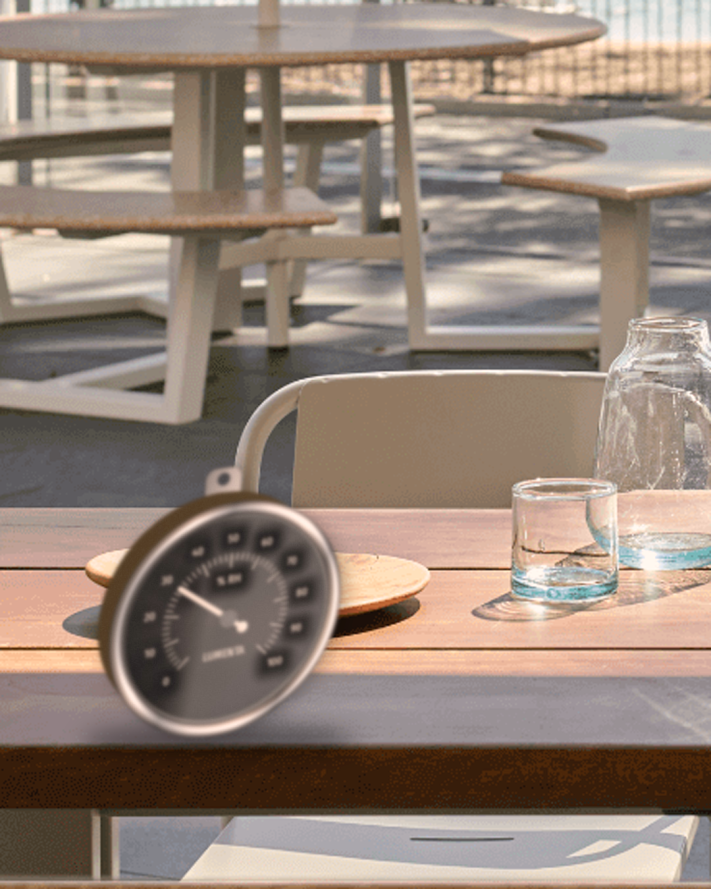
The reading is 30%
